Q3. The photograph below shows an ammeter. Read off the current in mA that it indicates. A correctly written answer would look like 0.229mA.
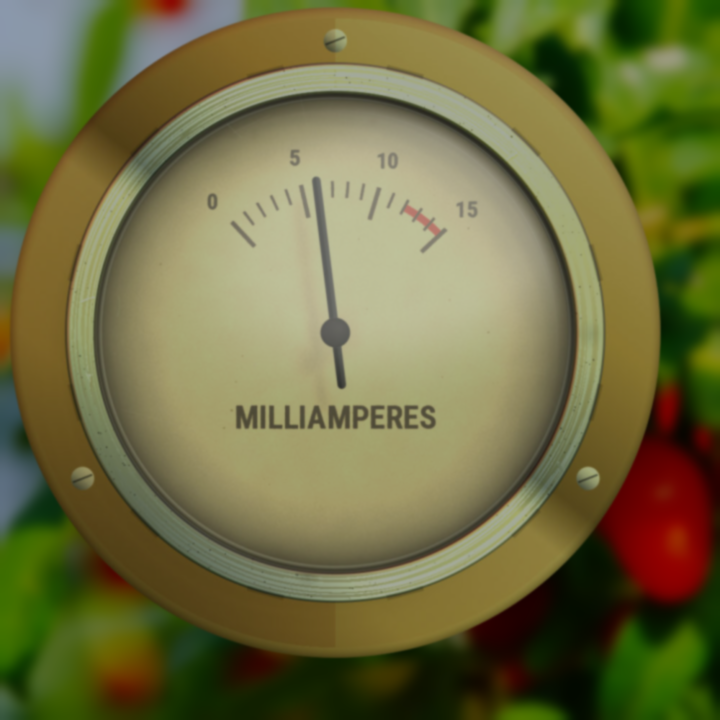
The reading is 6mA
